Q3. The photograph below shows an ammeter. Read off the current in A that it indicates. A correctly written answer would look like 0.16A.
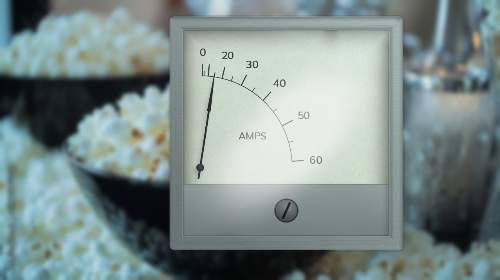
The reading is 15A
